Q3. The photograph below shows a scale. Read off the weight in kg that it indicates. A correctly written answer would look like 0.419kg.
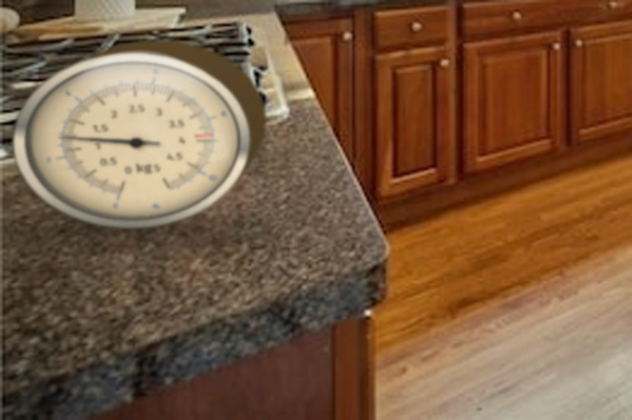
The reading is 1.25kg
